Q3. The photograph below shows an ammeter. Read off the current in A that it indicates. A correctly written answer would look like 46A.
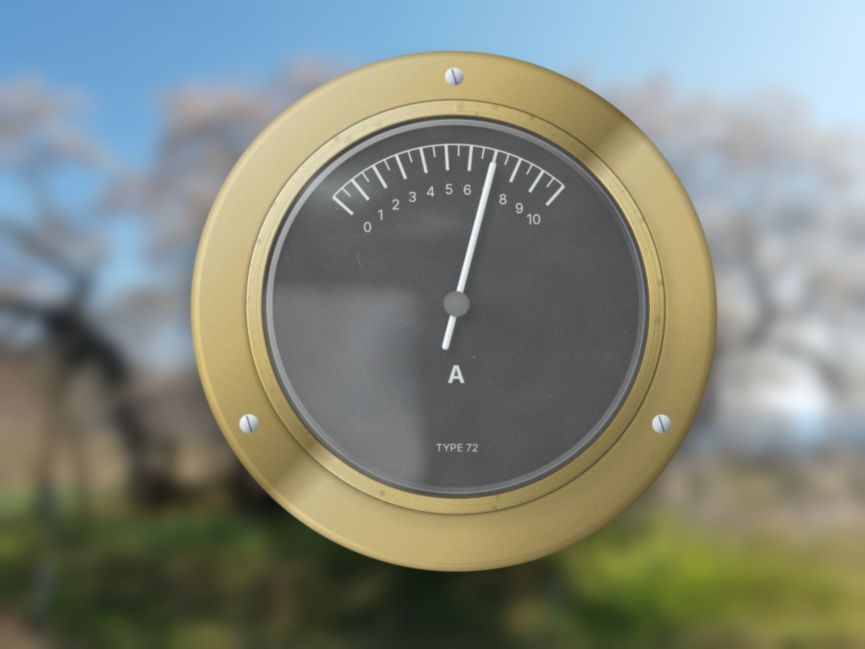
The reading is 7A
